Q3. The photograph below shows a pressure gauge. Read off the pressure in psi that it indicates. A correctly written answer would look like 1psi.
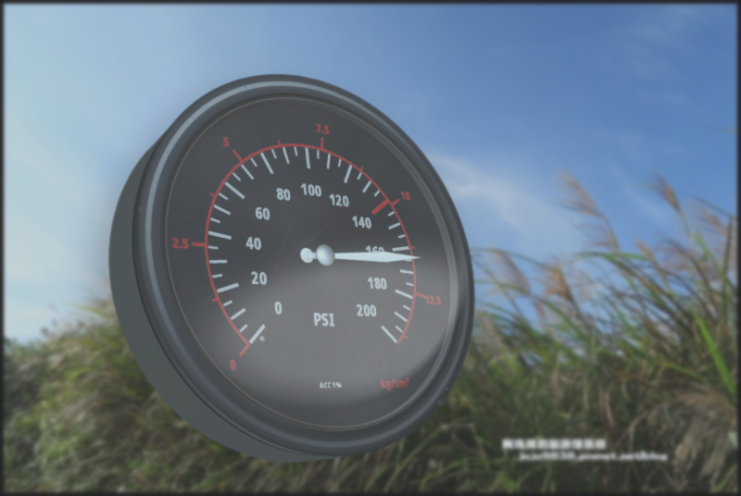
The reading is 165psi
